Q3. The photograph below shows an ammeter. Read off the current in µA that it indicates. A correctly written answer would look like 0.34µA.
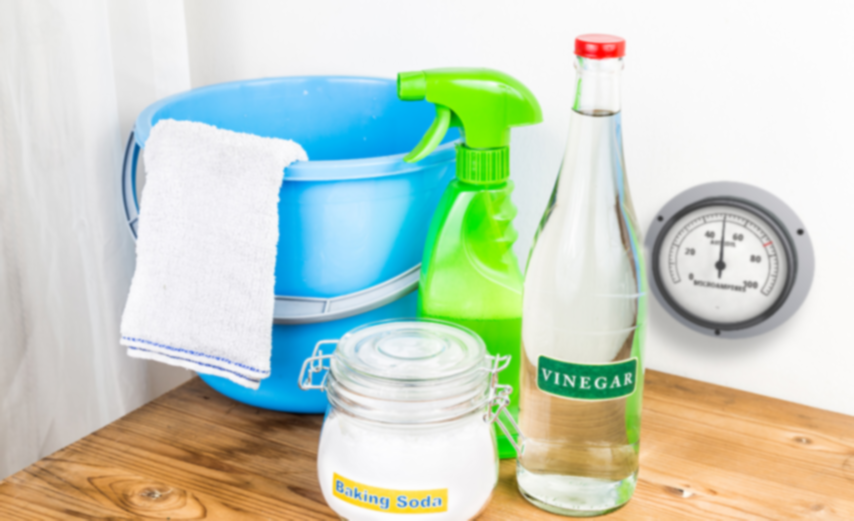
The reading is 50µA
